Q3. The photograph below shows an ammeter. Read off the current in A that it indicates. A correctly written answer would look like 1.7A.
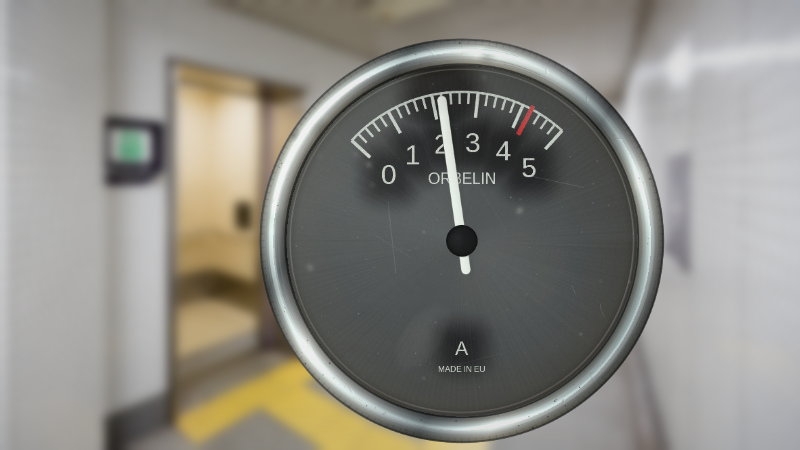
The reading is 2.2A
